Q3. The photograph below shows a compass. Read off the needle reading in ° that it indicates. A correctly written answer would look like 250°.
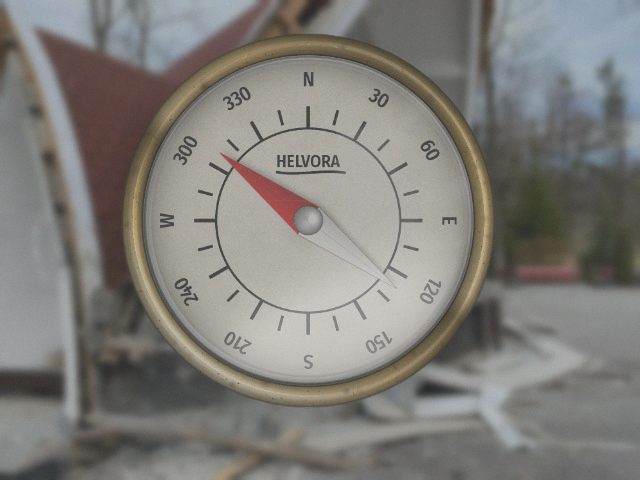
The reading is 307.5°
